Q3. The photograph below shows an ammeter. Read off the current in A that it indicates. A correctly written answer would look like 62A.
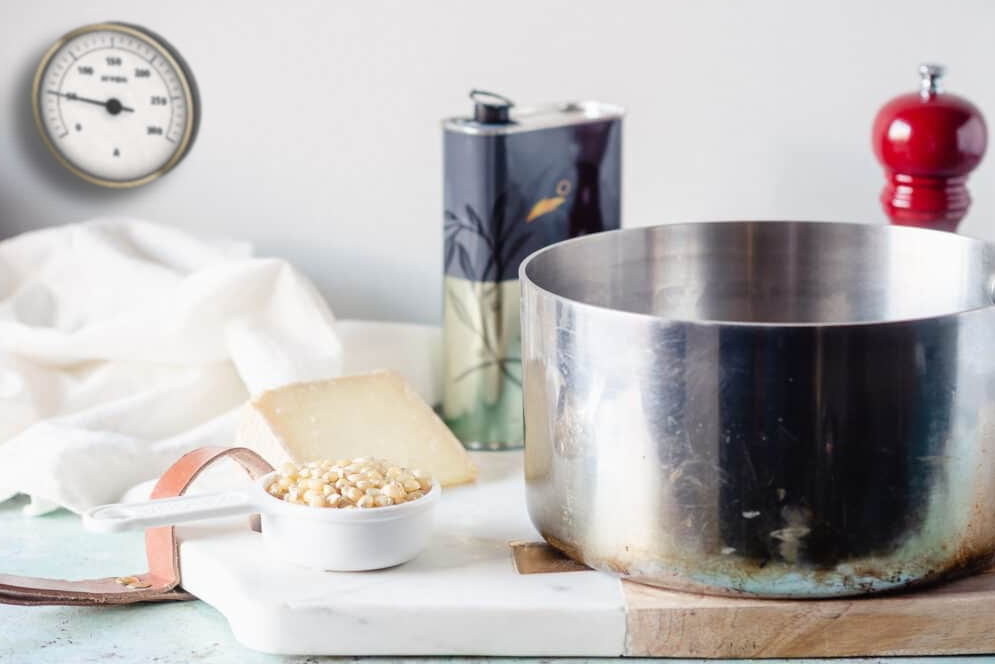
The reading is 50A
